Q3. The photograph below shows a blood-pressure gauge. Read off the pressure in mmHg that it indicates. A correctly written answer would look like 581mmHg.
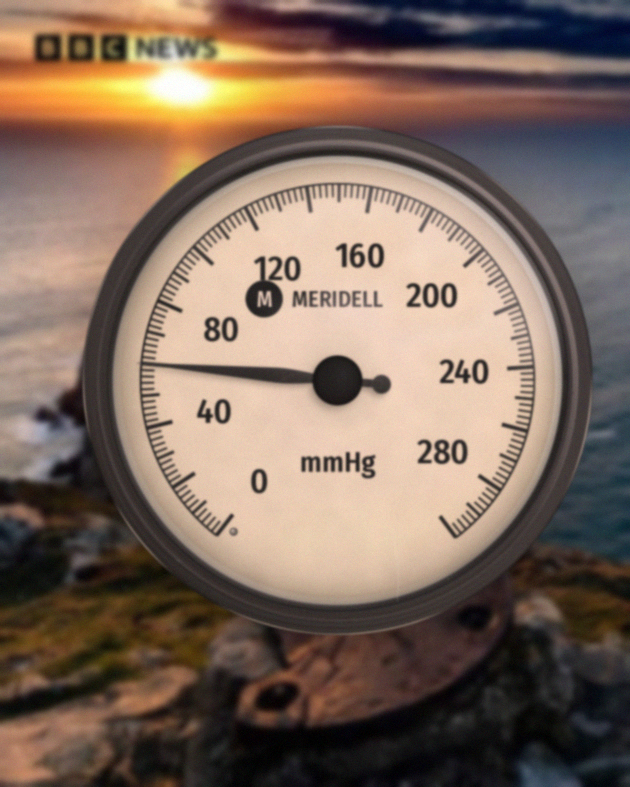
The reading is 60mmHg
